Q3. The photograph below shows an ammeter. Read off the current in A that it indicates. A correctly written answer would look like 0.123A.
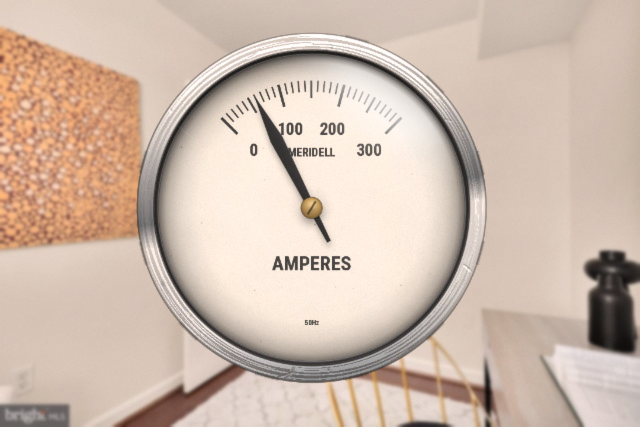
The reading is 60A
